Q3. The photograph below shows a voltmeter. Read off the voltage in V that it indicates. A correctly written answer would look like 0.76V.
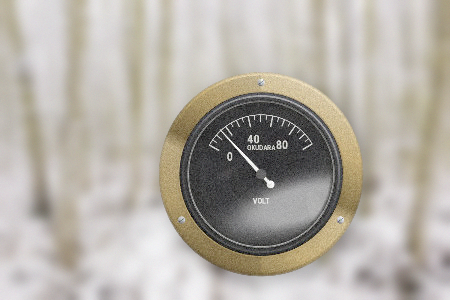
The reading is 15V
